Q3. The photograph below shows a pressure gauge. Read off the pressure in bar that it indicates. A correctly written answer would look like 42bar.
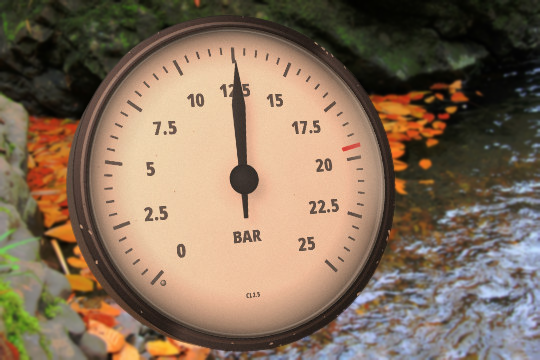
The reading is 12.5bar
